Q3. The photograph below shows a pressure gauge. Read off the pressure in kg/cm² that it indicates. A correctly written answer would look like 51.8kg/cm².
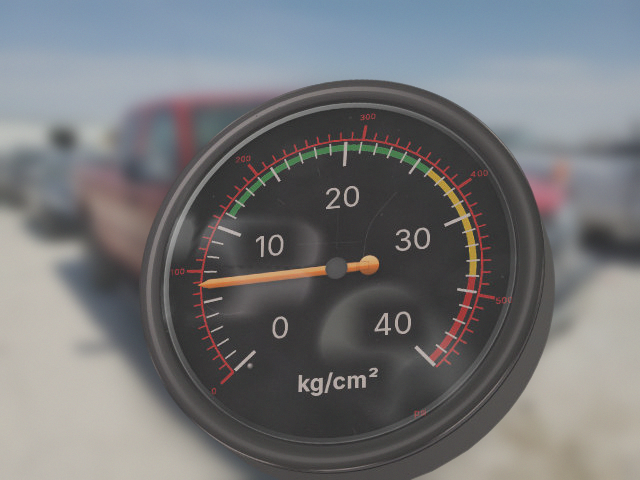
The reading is 6kg/cm²
